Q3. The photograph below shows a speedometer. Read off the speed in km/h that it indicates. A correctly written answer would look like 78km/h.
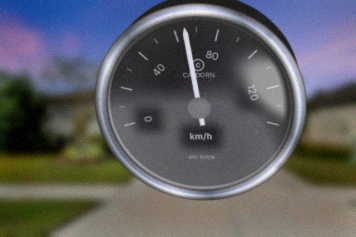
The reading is 65km/h
